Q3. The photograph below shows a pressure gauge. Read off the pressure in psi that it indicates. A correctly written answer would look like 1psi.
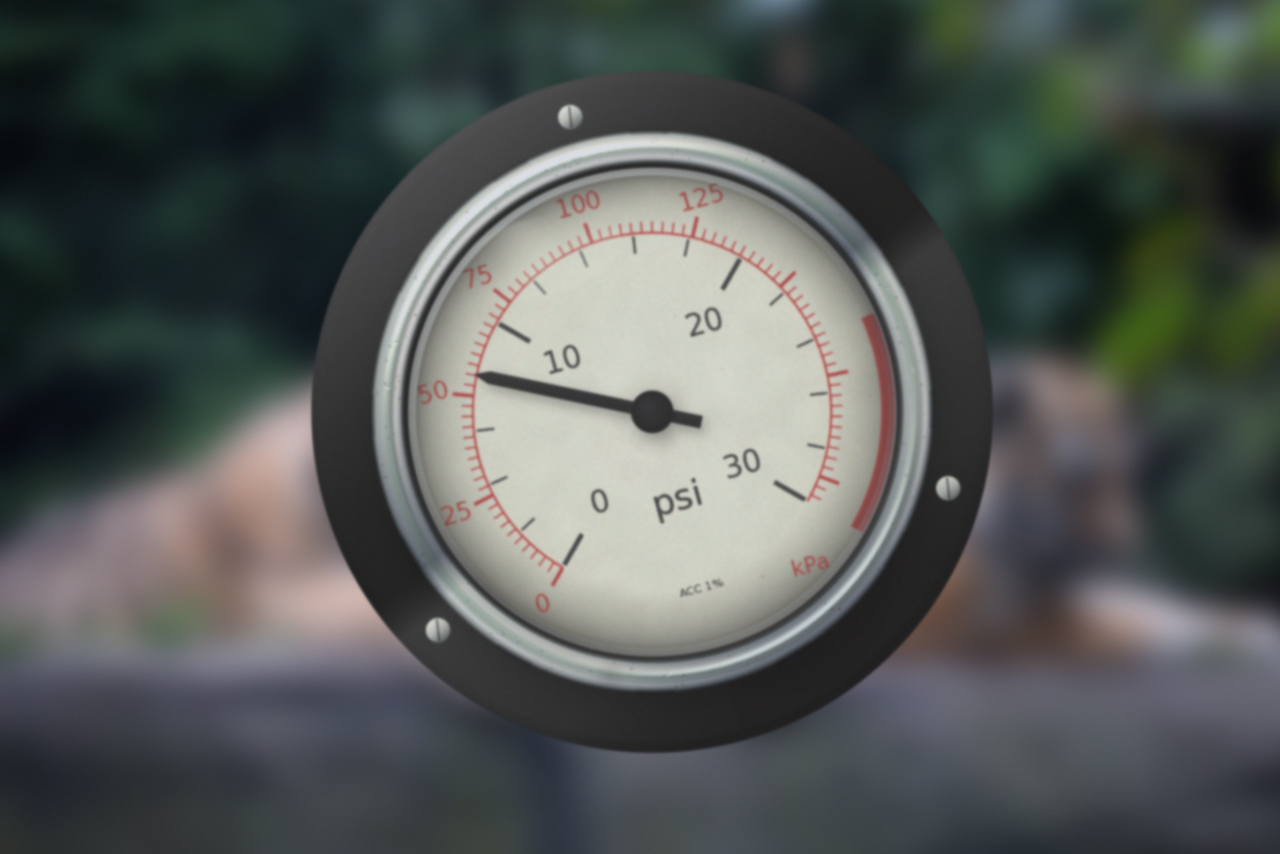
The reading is 8psi
